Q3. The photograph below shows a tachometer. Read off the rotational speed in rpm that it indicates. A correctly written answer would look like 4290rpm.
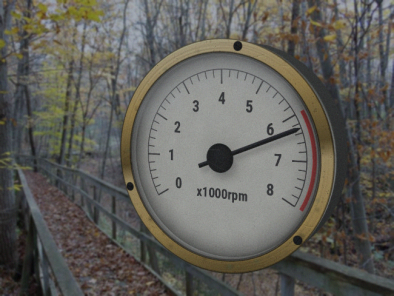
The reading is 6300rpm
